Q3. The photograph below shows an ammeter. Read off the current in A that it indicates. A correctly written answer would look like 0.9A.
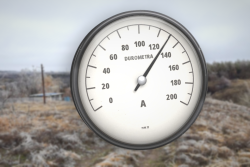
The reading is 130A
